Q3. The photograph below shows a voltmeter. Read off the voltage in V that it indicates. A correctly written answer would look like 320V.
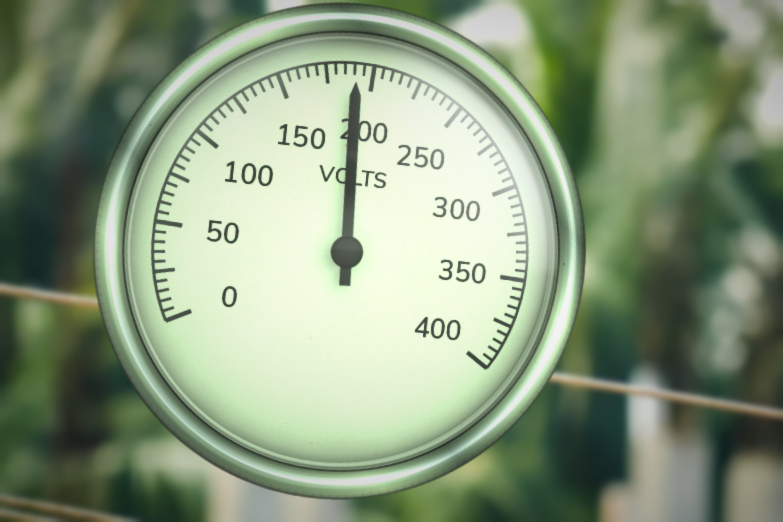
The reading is 190V
